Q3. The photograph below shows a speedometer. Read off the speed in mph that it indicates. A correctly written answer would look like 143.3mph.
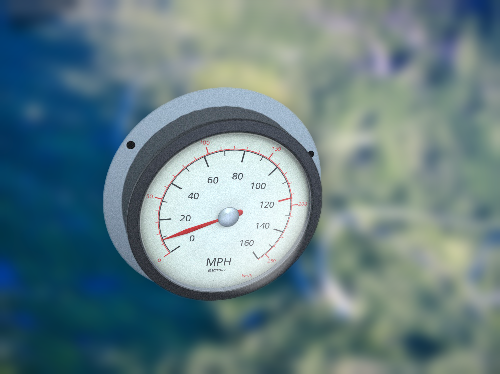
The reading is 10mph
